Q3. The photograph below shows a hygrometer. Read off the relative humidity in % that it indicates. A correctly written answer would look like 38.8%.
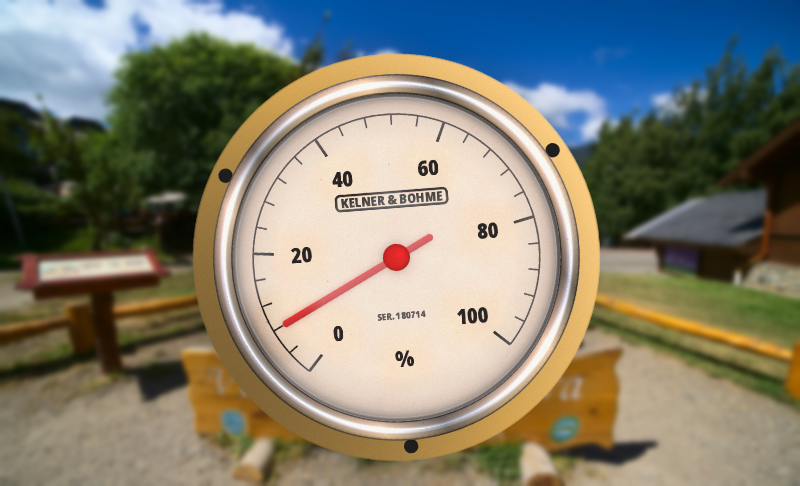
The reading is 8%
